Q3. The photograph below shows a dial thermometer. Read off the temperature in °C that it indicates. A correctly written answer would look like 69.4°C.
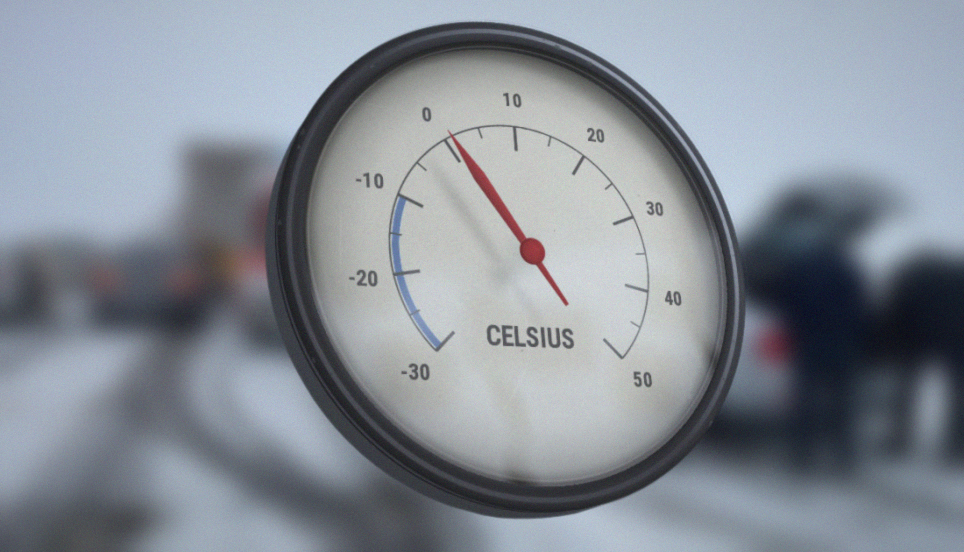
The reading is 0°C
